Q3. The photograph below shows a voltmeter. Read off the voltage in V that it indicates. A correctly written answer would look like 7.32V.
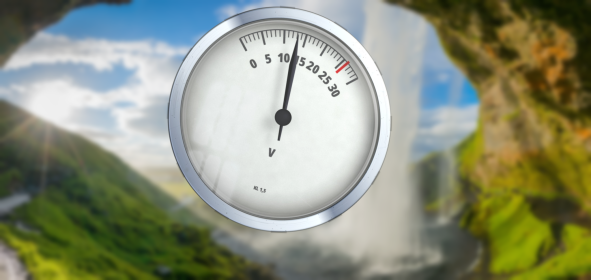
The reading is 13V
